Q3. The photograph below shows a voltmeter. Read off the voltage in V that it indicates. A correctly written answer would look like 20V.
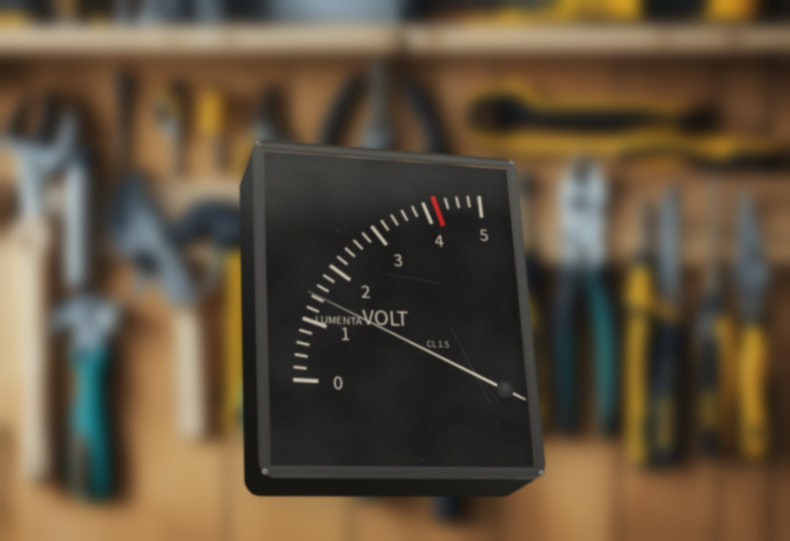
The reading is 1.4V
